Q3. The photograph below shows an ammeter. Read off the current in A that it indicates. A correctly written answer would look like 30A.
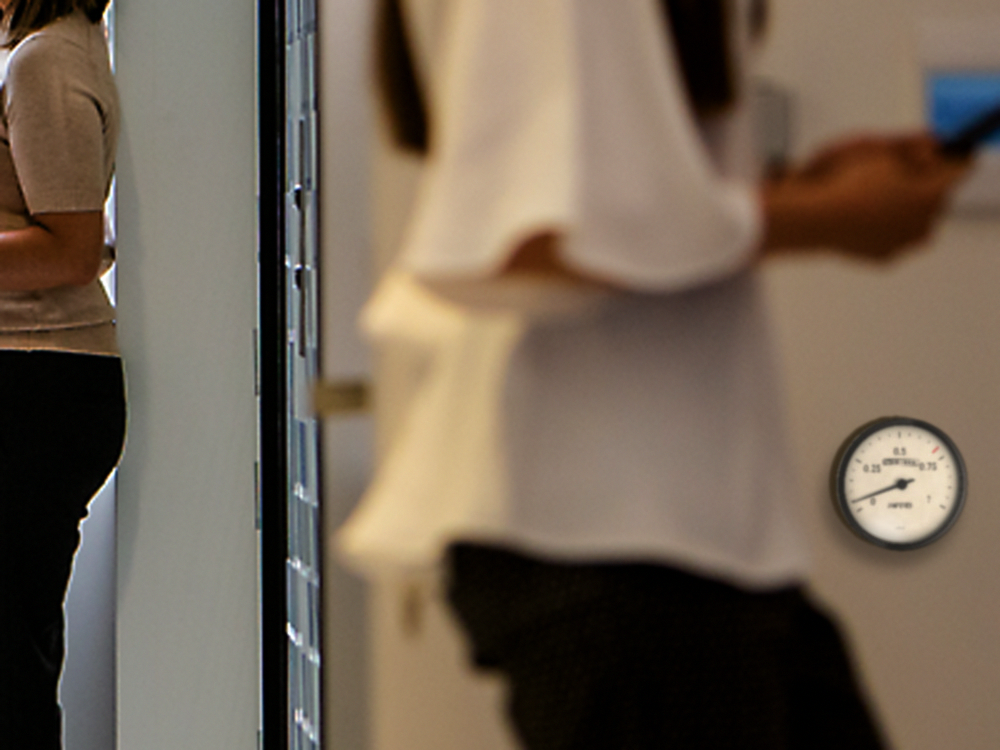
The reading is 0.05A
